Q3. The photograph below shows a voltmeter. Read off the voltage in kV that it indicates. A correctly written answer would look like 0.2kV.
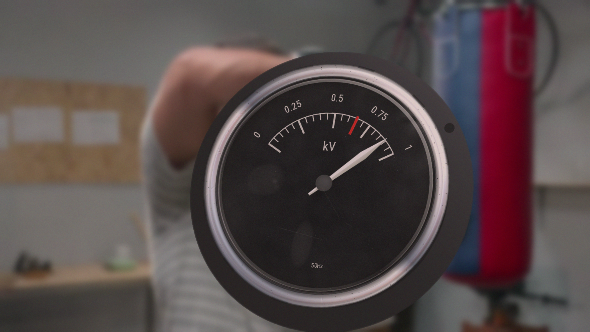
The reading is 0.9kV
